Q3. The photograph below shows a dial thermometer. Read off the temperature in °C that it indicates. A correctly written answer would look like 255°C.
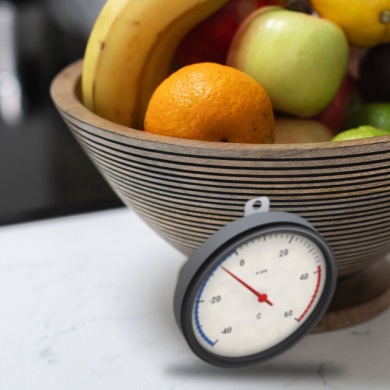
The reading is -6°C
